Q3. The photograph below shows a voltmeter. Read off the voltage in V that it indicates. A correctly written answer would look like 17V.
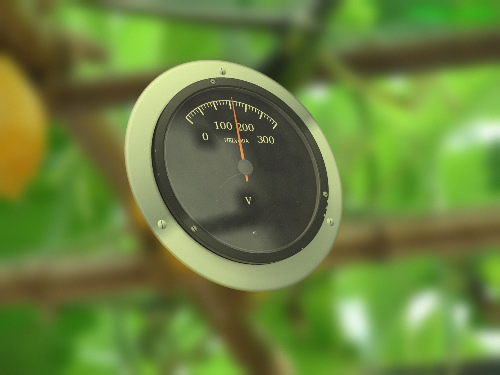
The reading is 150V
